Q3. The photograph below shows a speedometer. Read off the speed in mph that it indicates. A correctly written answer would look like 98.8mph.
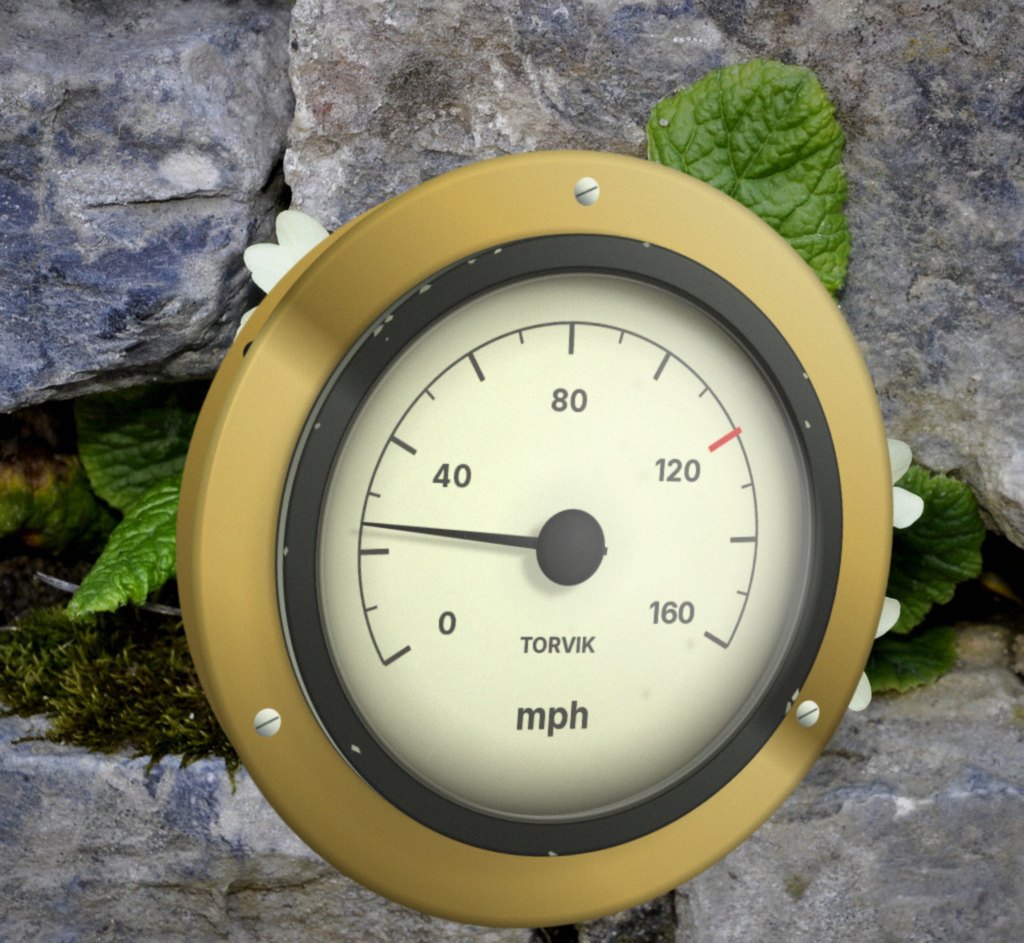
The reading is 25mph
